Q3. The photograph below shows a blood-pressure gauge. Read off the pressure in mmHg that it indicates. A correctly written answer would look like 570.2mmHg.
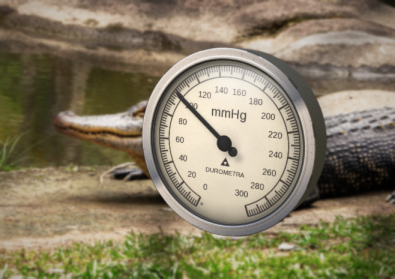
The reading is 100mmHg
